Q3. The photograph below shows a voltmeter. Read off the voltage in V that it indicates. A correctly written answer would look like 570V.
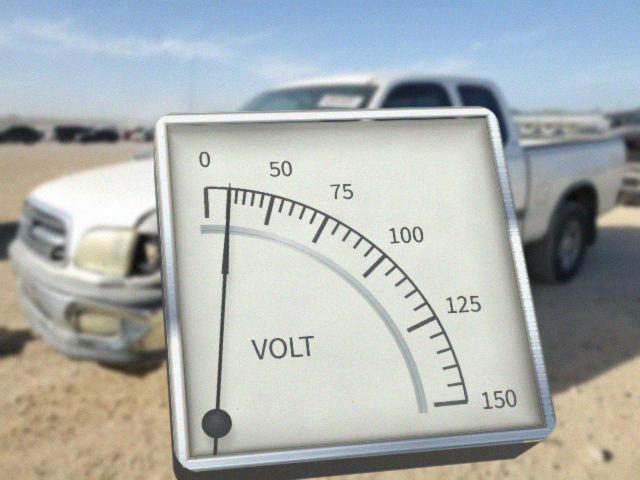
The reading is 25V
